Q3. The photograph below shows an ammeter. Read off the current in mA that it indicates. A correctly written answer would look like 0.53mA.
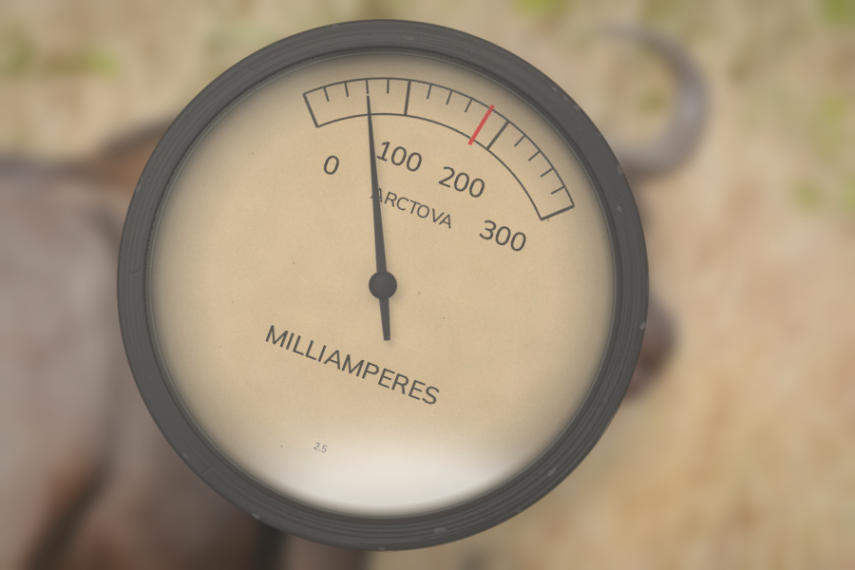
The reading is 60mA
